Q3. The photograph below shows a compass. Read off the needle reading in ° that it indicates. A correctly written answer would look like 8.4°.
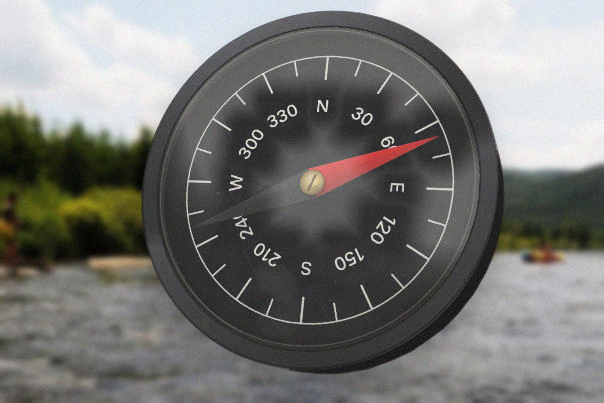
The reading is 67.5°
